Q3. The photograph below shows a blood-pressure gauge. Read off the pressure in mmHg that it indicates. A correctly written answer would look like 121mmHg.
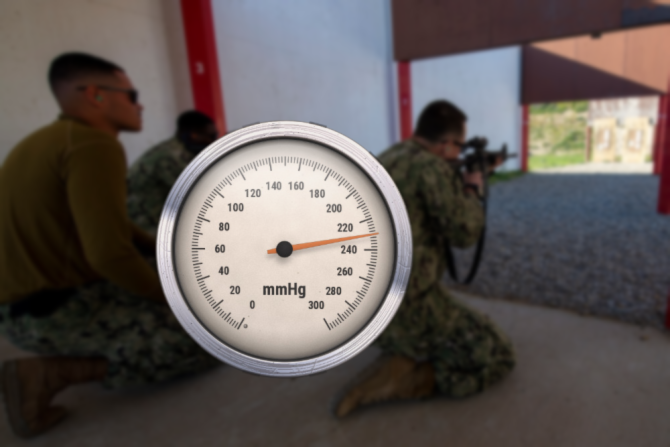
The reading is 230mmHg
